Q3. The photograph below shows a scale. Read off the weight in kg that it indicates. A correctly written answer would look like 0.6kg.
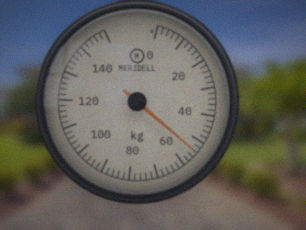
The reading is 54kg
